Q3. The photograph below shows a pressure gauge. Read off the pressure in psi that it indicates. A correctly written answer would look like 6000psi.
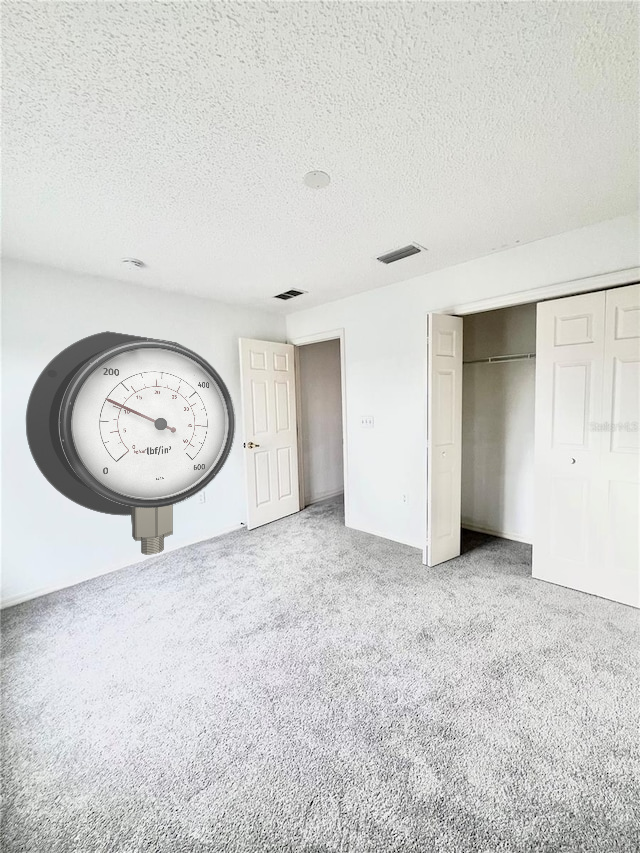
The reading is 150psi
